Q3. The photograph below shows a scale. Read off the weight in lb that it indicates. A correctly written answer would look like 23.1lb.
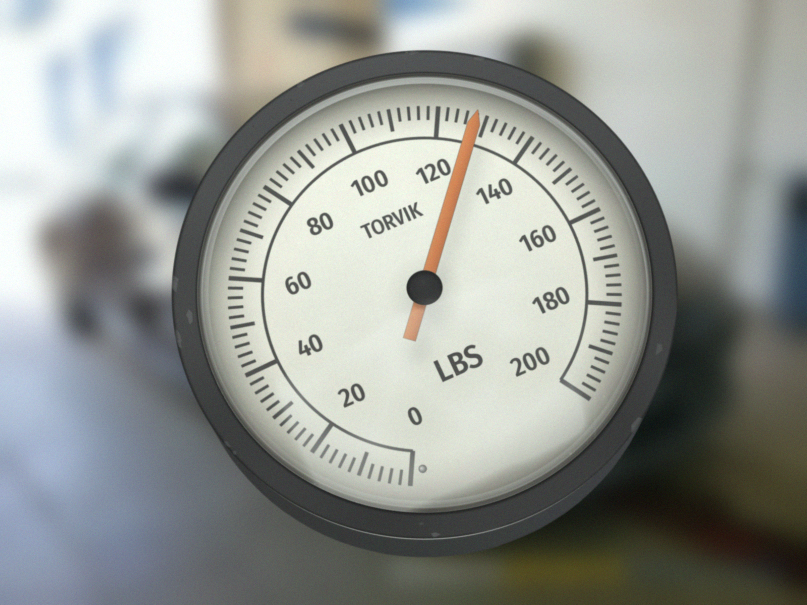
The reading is 128lb
